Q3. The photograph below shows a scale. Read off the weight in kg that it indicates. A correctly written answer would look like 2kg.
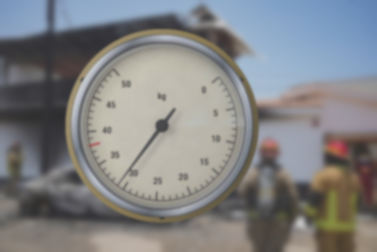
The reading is 31kg
